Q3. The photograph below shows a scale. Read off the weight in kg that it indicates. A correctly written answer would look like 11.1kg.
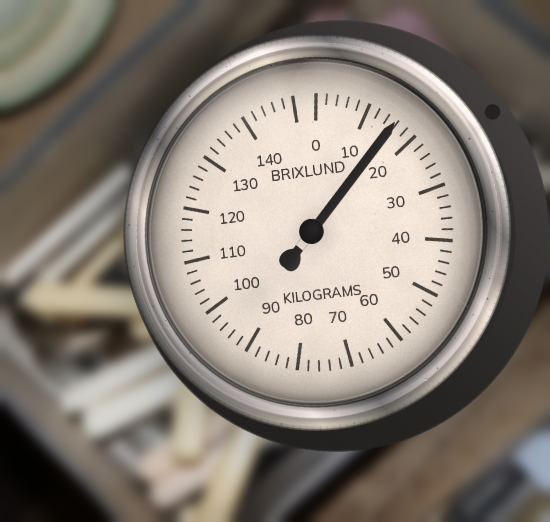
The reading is 16kg
